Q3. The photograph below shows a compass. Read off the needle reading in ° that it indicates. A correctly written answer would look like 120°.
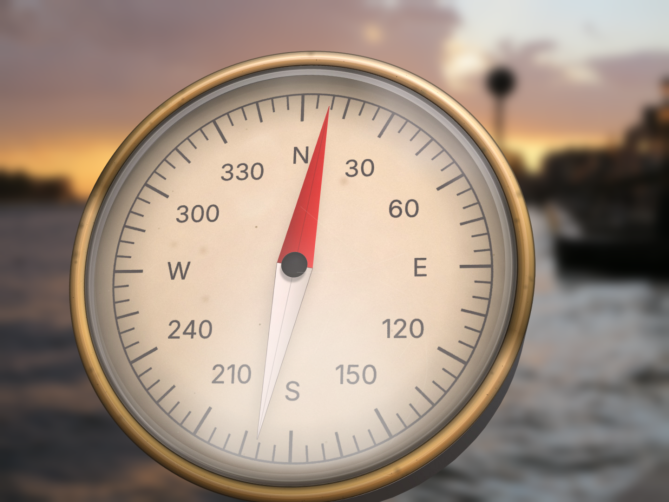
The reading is 10°
